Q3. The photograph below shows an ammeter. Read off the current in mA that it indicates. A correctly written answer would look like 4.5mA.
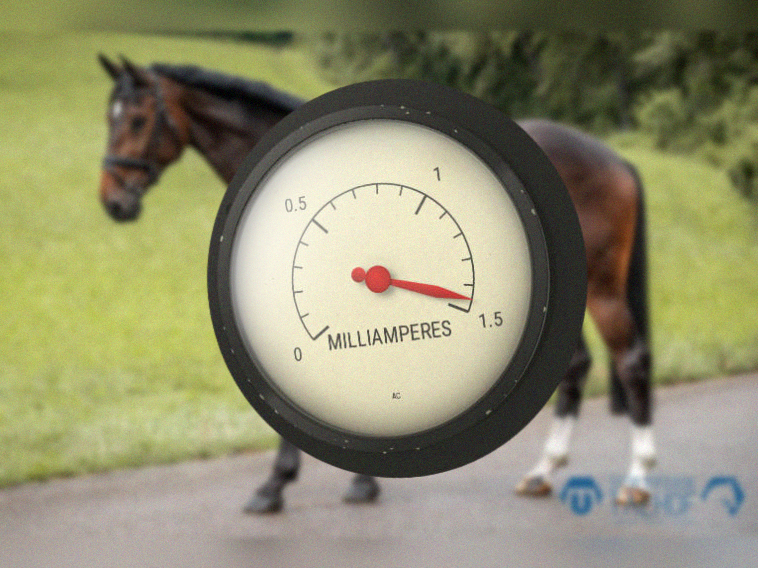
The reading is 1.45mA
